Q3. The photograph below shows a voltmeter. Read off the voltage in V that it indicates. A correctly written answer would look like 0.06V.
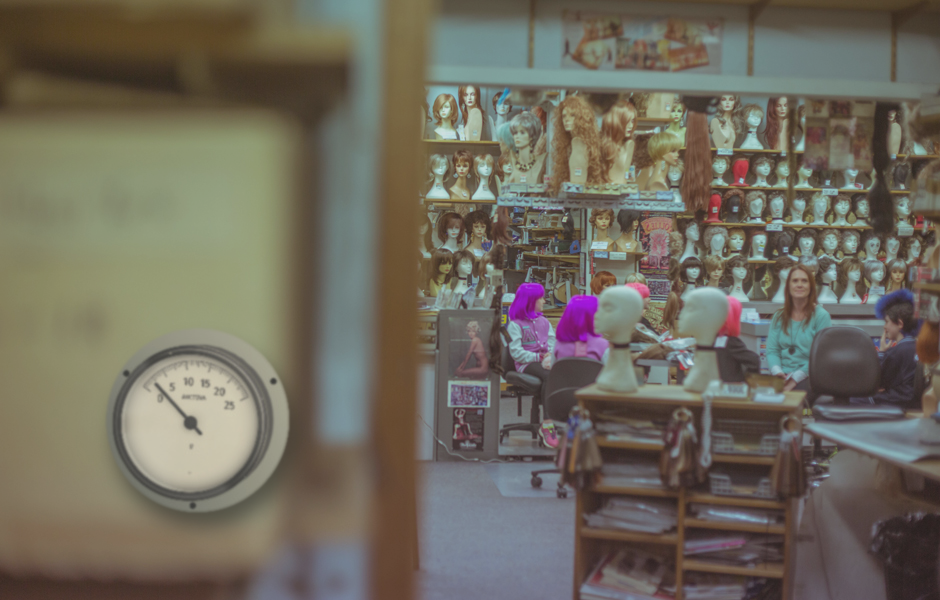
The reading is 2.5V
